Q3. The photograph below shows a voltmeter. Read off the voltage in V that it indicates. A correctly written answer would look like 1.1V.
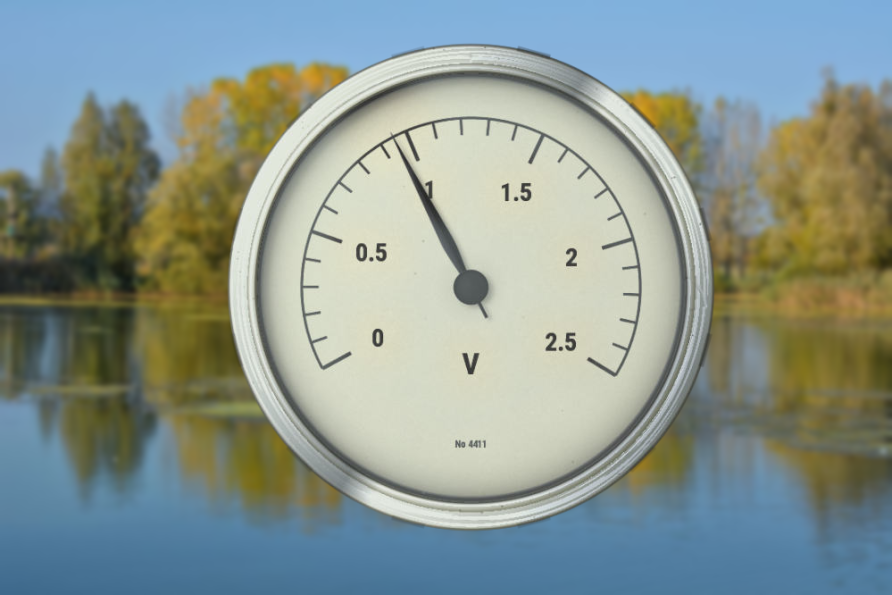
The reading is 0.95V
